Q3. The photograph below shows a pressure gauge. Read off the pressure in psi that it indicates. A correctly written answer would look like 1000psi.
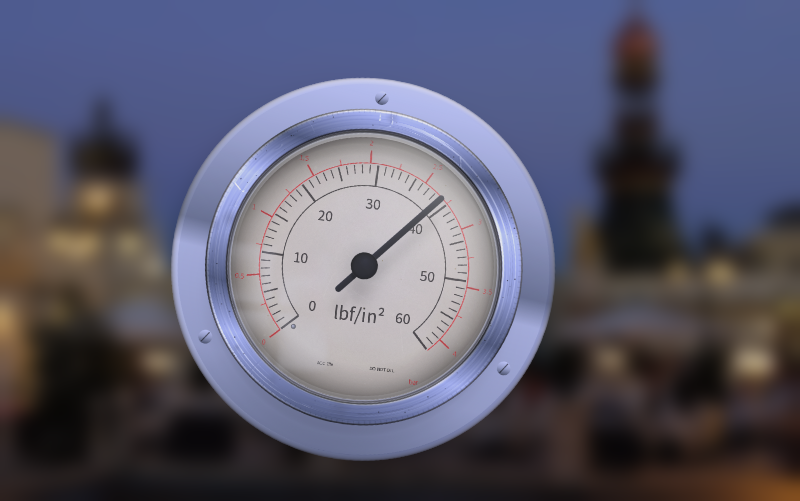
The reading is 39psi
